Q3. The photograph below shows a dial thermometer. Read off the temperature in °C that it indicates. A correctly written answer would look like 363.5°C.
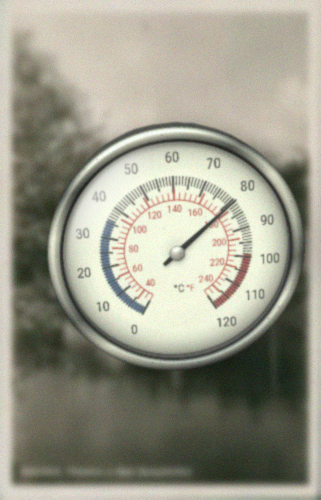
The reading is 80°C
